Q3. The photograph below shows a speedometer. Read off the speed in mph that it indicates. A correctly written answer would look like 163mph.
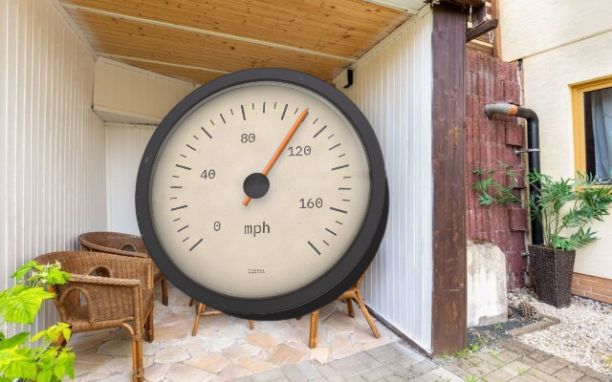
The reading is 110mph
